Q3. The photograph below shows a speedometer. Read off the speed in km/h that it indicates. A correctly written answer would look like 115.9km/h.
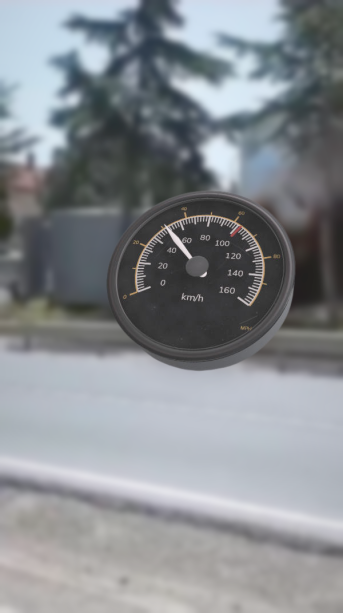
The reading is 50km/h
